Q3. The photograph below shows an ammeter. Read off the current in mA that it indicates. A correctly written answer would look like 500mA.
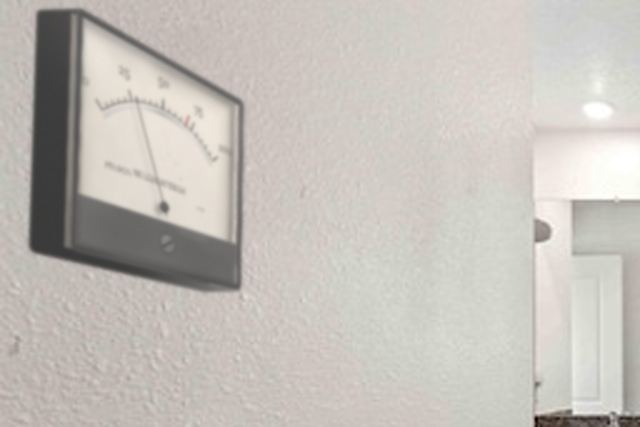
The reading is 25mA
